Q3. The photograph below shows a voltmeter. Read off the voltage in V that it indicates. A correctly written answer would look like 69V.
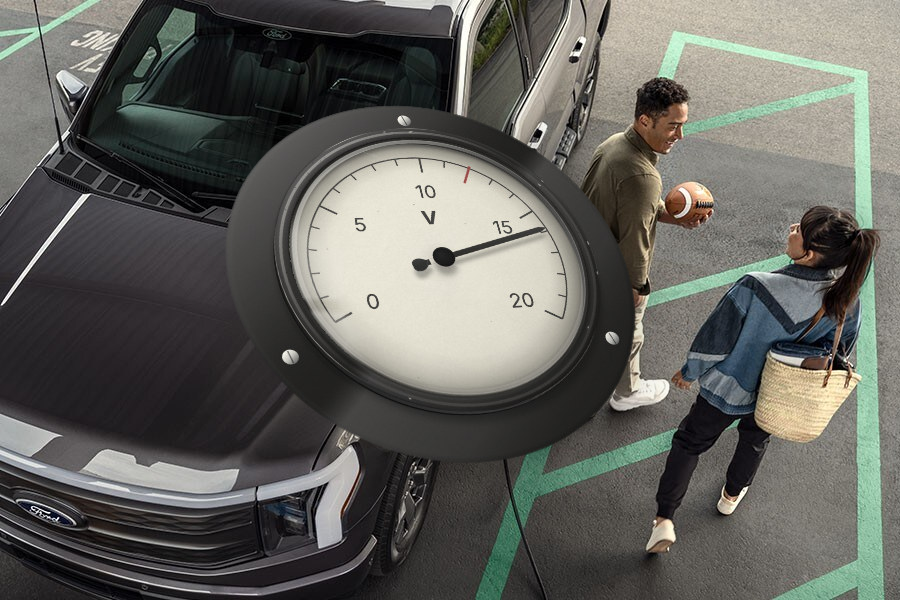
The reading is 16V
